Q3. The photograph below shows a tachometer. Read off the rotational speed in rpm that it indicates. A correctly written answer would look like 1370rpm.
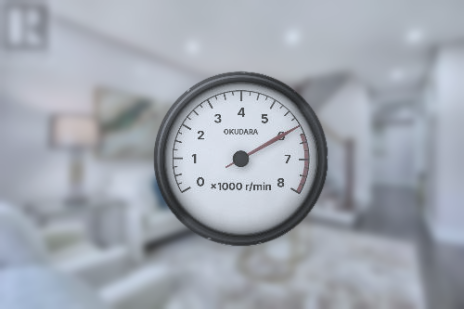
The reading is 6000rpm
